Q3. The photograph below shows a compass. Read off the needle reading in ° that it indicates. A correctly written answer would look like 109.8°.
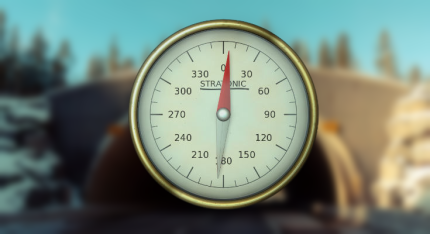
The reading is 5°
